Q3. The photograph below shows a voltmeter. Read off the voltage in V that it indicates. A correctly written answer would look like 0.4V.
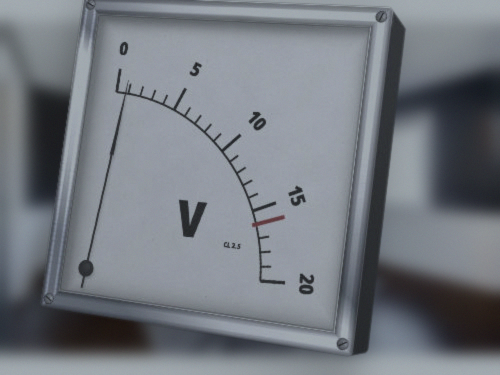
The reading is 1V
